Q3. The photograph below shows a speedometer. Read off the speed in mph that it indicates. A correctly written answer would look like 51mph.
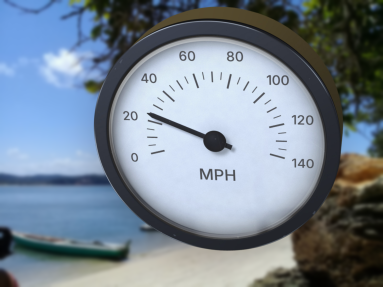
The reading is 25mph
